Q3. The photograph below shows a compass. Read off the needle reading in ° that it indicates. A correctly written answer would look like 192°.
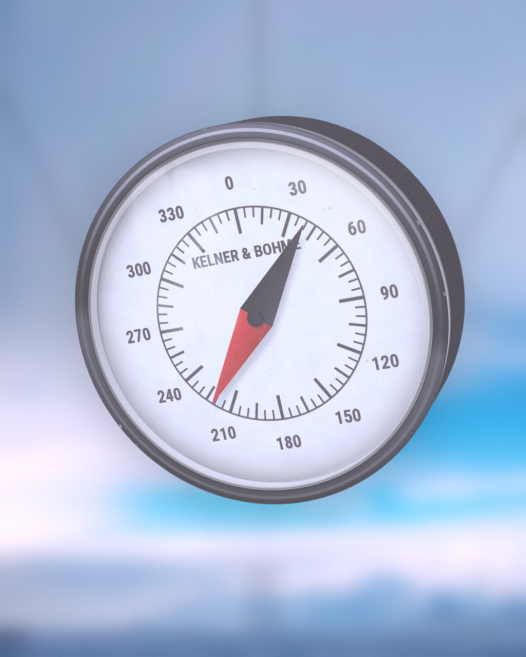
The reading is 220°
